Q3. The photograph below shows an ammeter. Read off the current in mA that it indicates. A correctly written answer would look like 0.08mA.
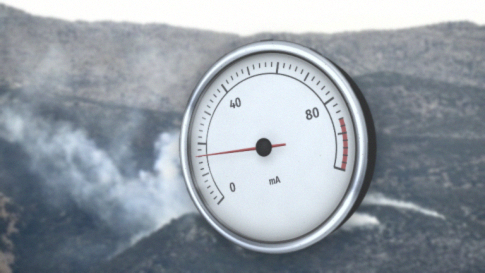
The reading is 16mA
